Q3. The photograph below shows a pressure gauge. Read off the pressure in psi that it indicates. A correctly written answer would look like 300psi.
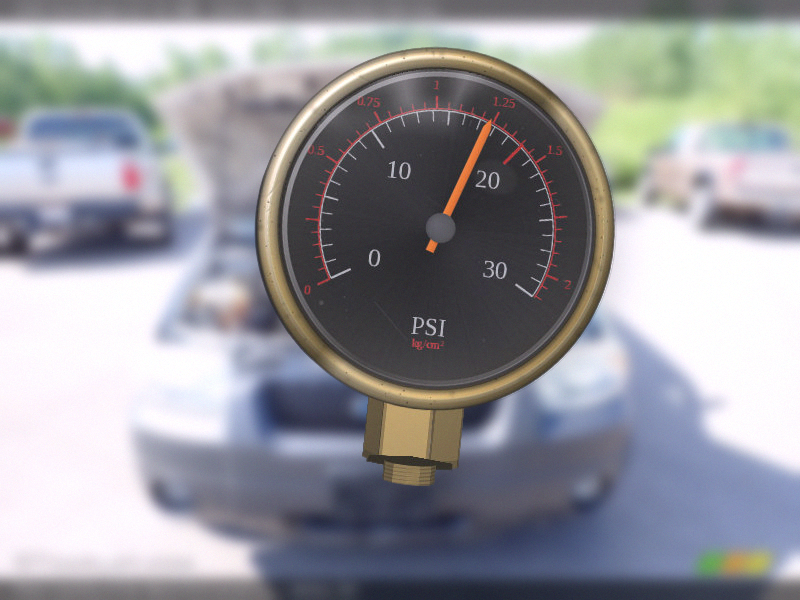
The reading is 17.5psi
